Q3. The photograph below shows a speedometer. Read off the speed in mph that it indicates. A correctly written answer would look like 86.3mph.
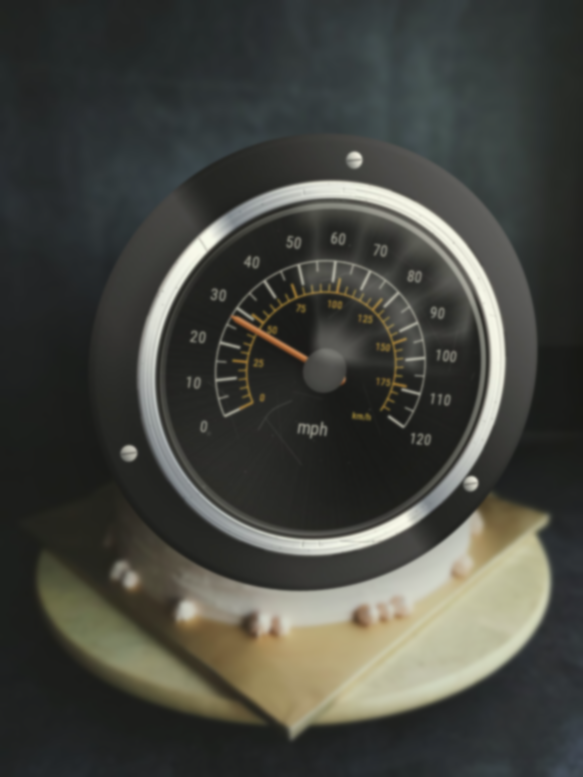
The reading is 27.5mph
